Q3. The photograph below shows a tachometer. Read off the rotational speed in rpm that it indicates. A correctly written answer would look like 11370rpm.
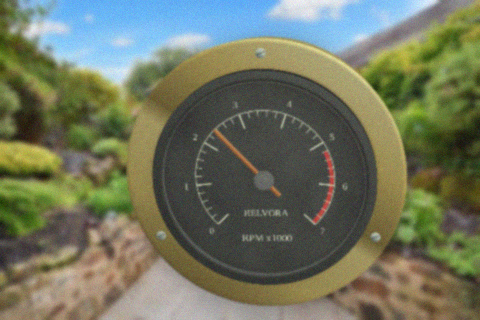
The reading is 2400rpm
